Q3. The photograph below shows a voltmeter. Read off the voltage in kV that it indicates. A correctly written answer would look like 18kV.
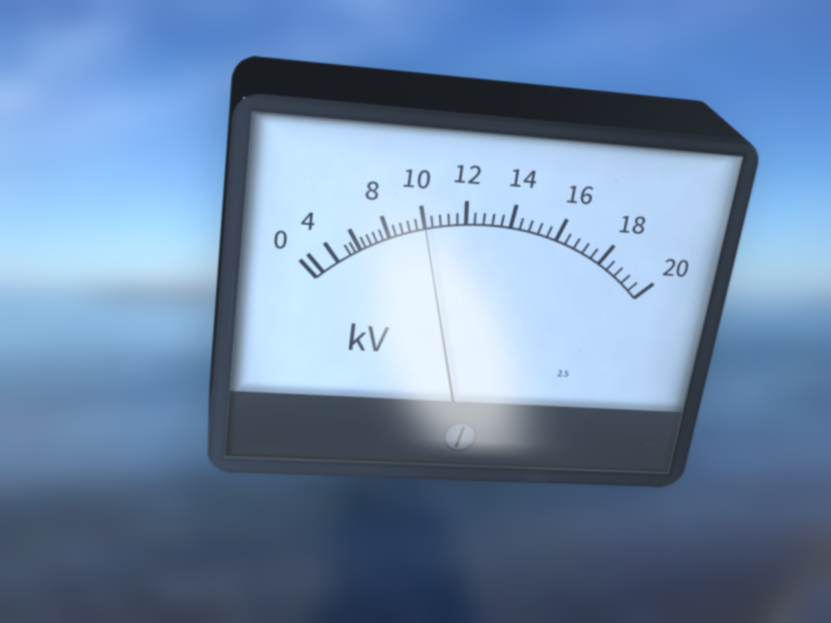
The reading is 10kV
